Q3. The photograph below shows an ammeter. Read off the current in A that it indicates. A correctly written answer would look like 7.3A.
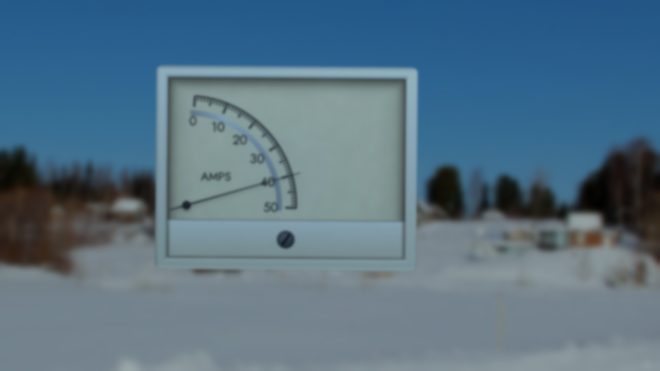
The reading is 40A
